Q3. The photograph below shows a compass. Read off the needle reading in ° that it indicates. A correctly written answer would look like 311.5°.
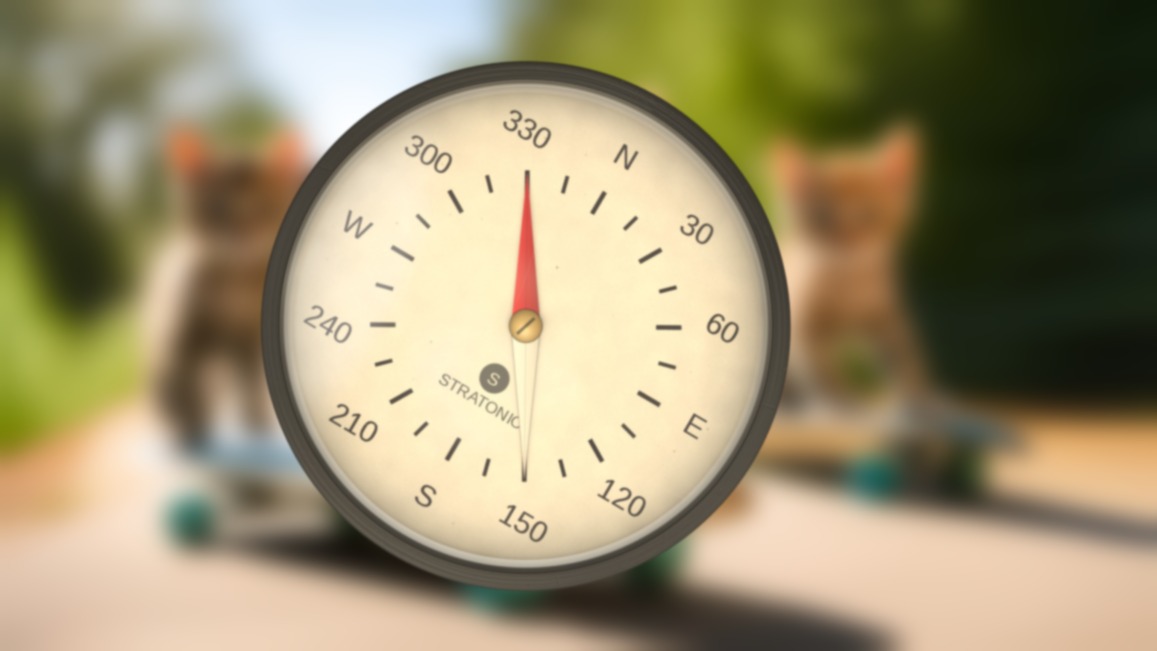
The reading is 330°
